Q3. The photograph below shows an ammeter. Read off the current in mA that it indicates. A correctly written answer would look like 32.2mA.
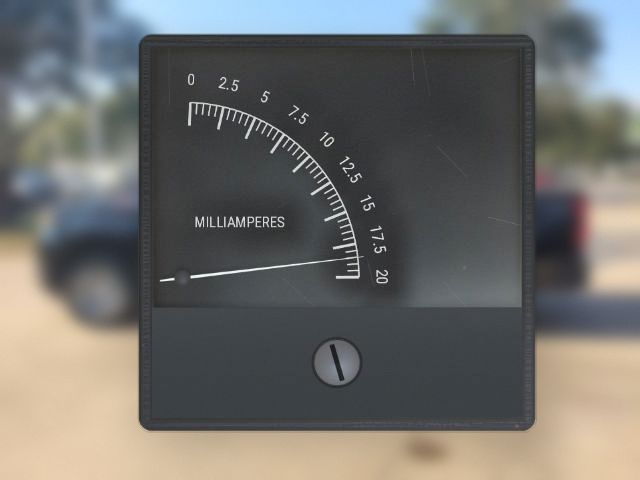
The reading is 18.5mA
